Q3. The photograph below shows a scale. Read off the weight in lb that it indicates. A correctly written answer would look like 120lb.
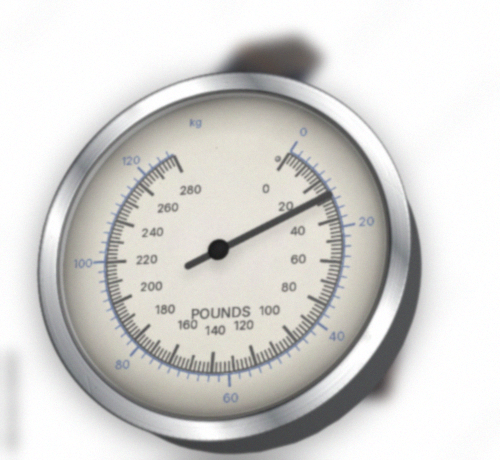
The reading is 30lb
